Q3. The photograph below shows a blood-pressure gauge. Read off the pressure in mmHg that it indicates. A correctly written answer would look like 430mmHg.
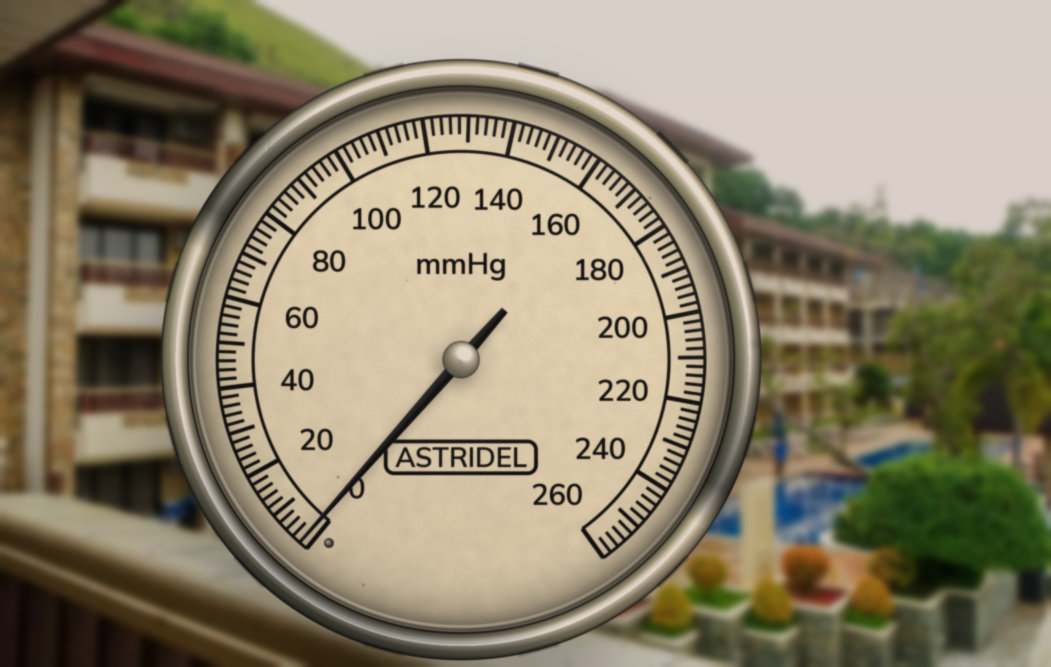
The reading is 2mmHg
